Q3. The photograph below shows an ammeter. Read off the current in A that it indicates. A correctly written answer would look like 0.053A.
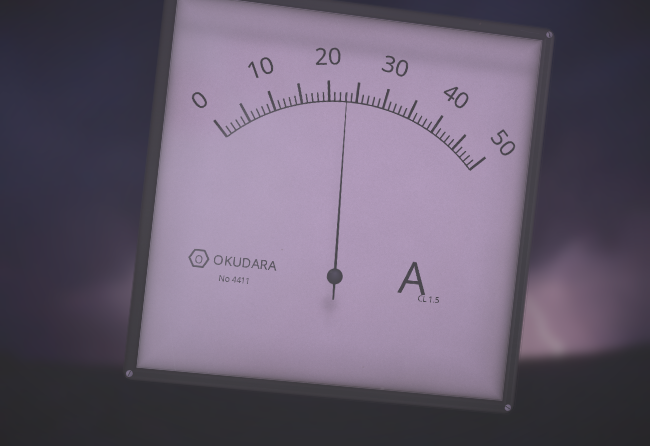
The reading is 23A
